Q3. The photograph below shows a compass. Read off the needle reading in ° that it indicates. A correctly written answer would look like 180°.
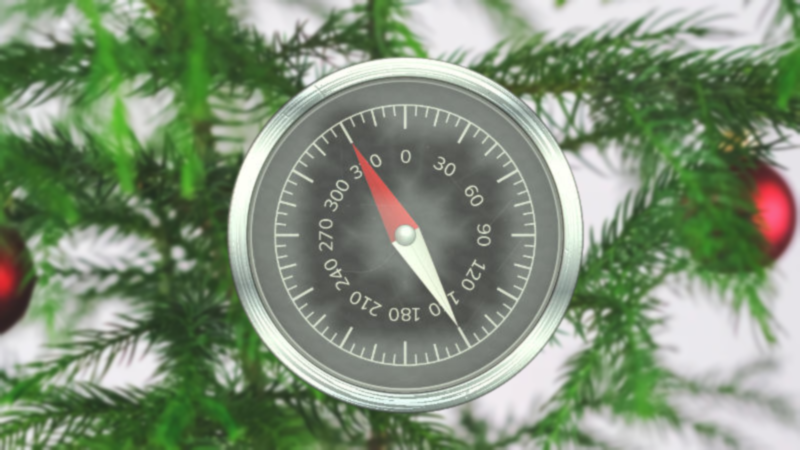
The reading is 330°
